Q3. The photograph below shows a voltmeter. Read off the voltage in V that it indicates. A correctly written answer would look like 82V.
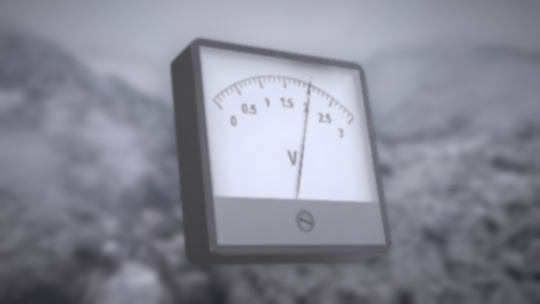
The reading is 2V
